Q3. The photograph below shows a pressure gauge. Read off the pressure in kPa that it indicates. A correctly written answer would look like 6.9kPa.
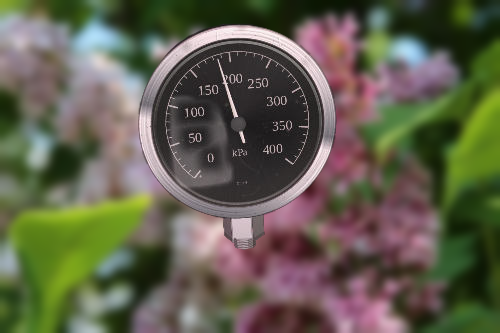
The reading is 185kPa
